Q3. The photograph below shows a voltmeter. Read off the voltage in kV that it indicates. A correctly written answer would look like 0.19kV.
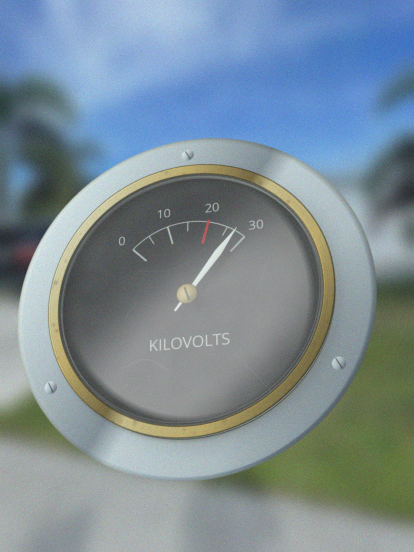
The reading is 27.5kV
